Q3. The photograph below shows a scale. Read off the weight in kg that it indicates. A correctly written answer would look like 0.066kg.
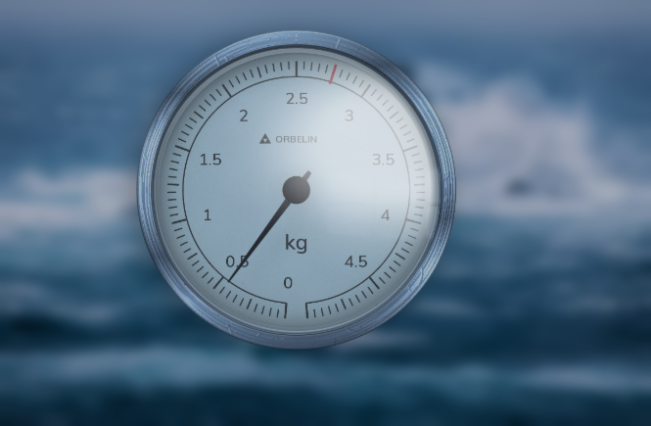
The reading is 0.45kg
